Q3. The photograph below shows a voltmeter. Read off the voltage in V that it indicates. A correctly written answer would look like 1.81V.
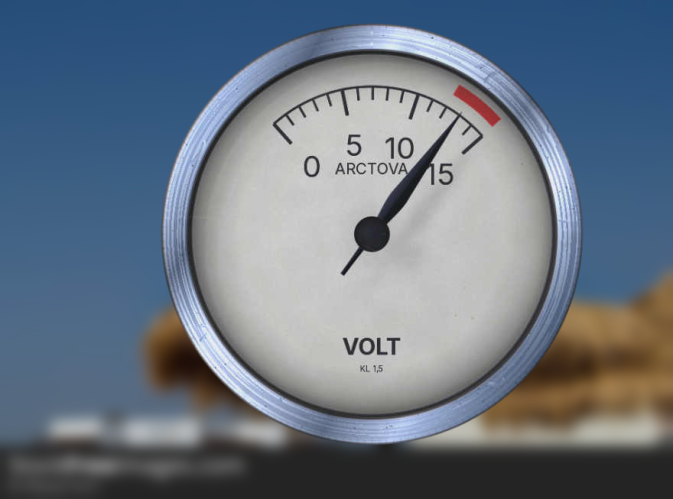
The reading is 13V
